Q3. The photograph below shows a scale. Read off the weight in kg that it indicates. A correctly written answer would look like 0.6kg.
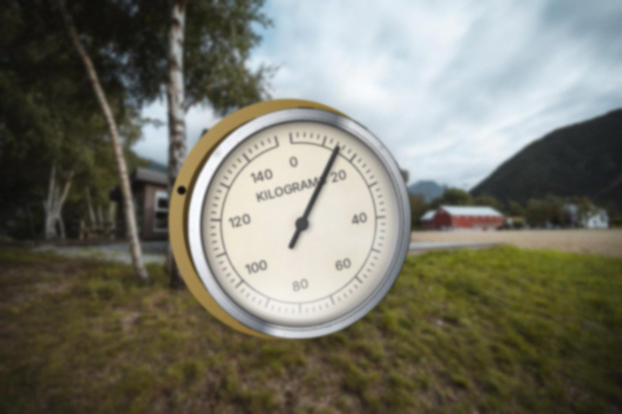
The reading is 14kg
